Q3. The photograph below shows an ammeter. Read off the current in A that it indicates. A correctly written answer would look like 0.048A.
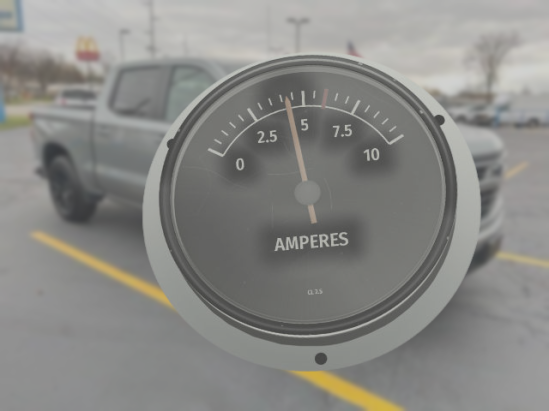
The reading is 4.25A
